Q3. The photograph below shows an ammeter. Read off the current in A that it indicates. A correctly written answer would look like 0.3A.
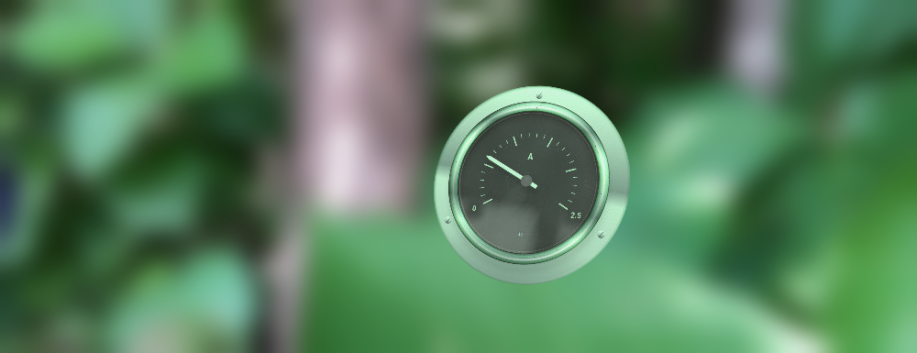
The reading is 0.6A
